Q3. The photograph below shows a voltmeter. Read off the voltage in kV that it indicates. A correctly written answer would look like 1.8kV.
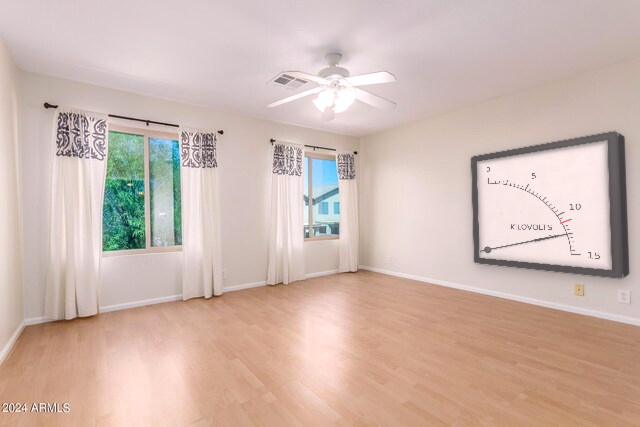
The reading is 12.5kV
